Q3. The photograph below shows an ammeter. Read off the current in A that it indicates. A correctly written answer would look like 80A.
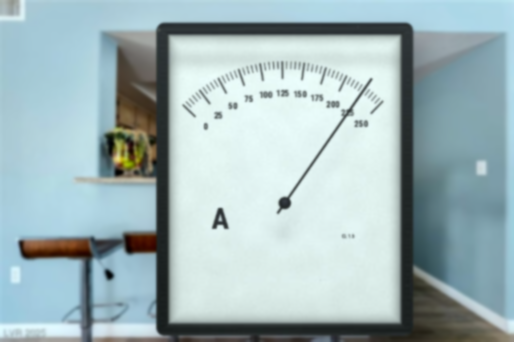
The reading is 225A
